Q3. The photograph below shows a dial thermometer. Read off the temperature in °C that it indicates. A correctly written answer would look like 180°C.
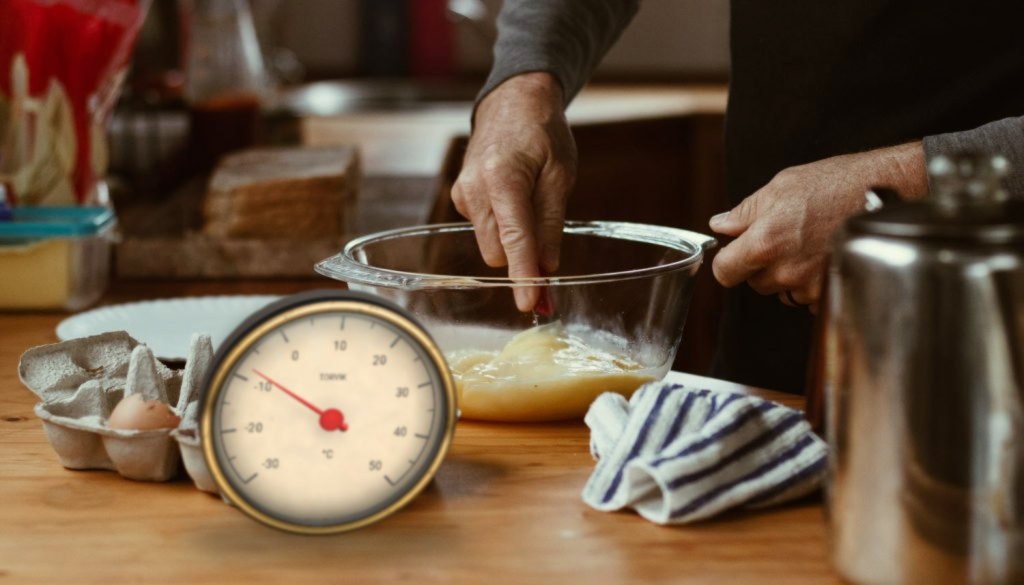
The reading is -7.5°C
